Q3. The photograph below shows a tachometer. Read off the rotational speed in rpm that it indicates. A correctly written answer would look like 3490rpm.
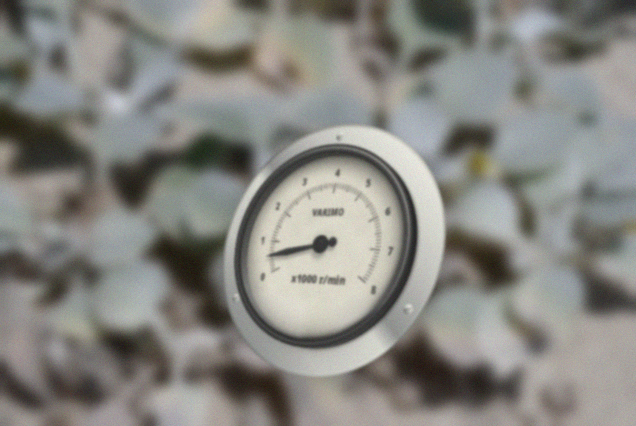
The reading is 500rpm
